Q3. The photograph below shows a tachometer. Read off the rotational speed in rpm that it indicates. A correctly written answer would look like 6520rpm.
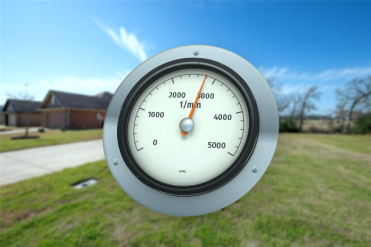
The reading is 2800rpm
